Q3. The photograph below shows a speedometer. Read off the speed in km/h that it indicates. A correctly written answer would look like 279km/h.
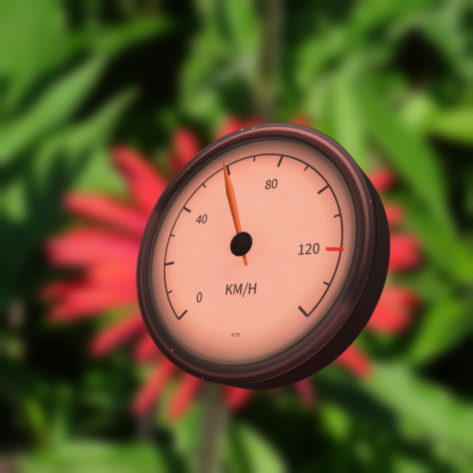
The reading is 60km/h
